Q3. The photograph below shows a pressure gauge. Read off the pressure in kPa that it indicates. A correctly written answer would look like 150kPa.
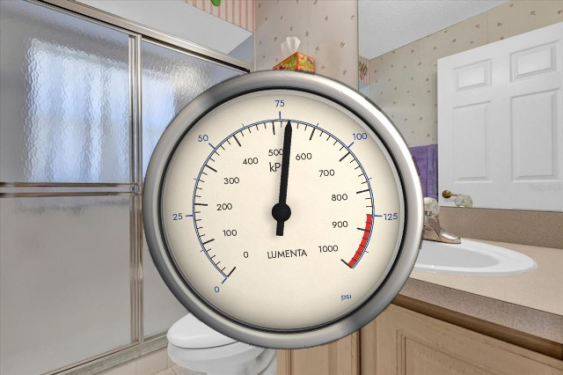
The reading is 540kPa
